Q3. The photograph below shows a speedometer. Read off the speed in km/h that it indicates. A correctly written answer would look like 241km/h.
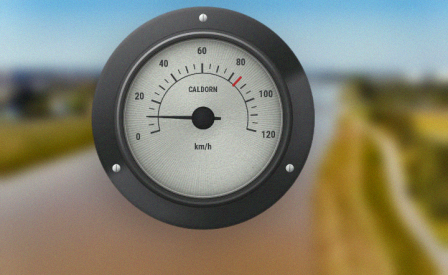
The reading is 10km/h
